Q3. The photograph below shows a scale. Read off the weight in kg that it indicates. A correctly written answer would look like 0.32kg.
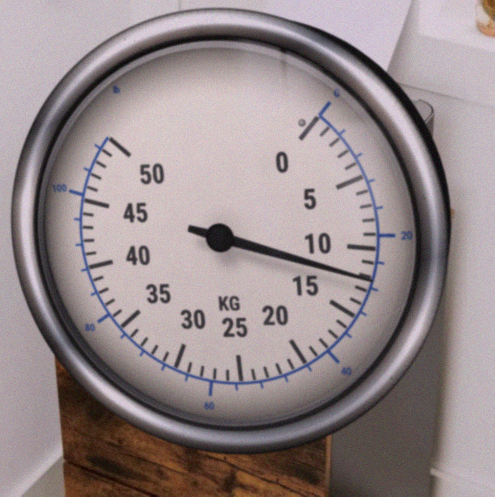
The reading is 12kg
